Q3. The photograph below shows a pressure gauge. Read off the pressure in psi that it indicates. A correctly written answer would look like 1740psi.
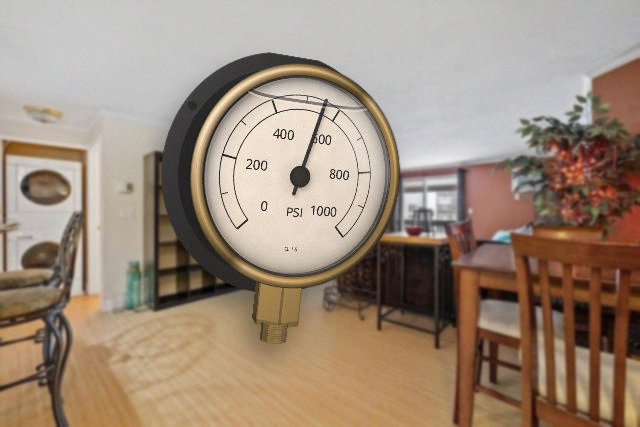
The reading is 550psi
